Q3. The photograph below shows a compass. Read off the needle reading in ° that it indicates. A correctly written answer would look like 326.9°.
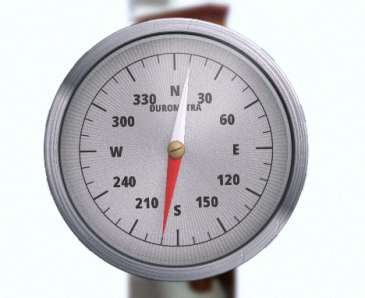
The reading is 190°
